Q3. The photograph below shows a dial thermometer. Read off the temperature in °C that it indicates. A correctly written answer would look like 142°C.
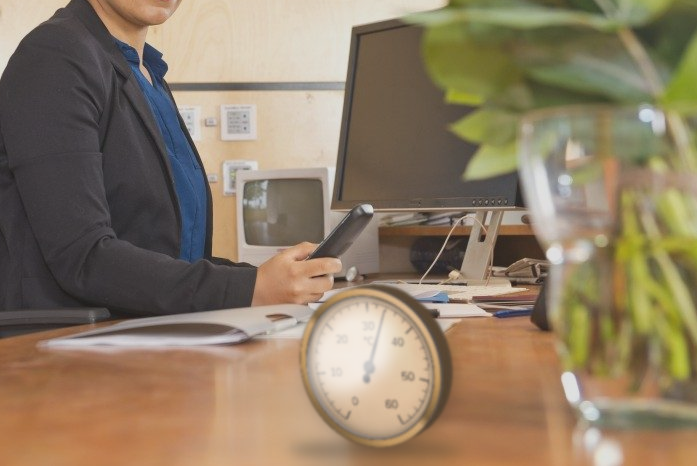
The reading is 34°C
